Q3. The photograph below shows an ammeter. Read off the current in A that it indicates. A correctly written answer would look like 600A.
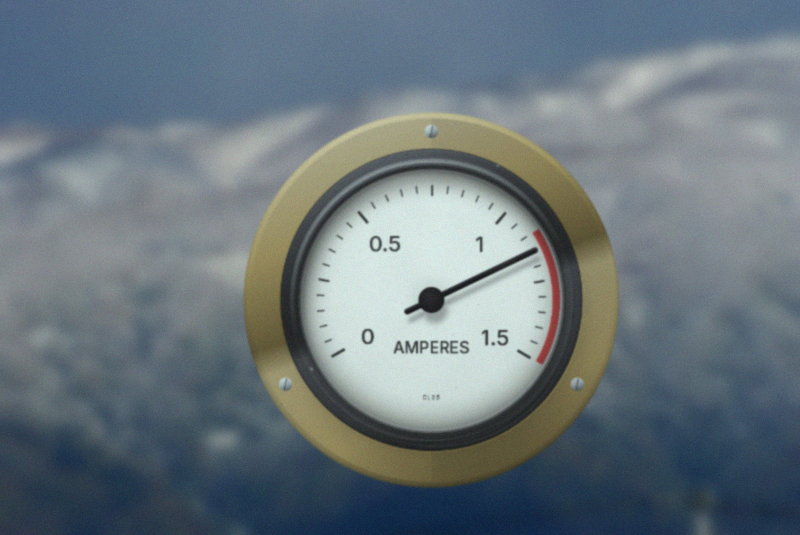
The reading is 1.15A
